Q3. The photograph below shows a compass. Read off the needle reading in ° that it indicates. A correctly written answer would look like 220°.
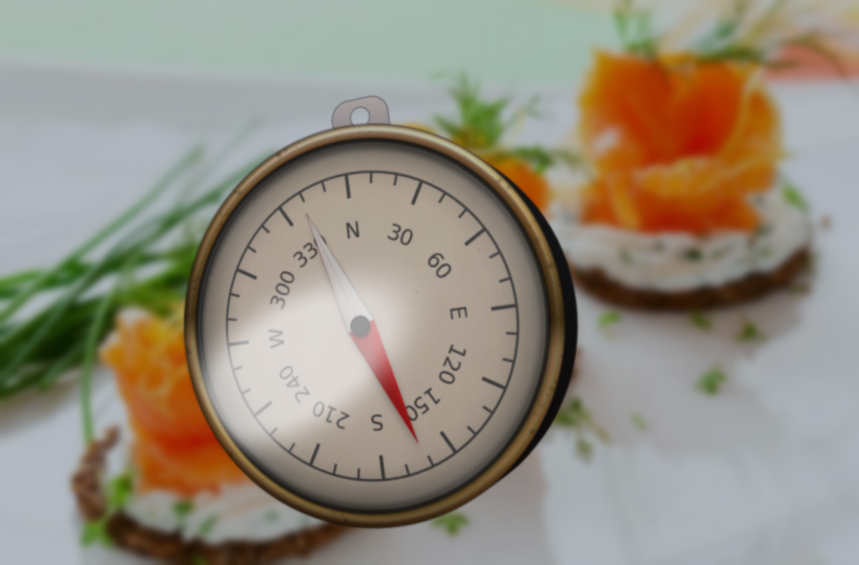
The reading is 160°
